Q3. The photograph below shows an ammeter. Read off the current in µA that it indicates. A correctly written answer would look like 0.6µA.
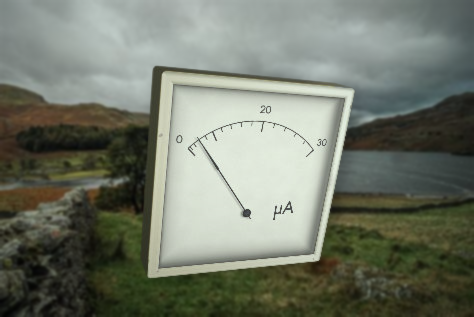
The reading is 6µA
